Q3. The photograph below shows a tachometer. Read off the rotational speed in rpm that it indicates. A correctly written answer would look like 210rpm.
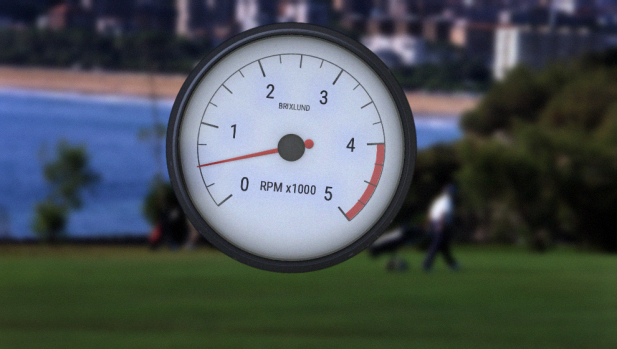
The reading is 500rpm
